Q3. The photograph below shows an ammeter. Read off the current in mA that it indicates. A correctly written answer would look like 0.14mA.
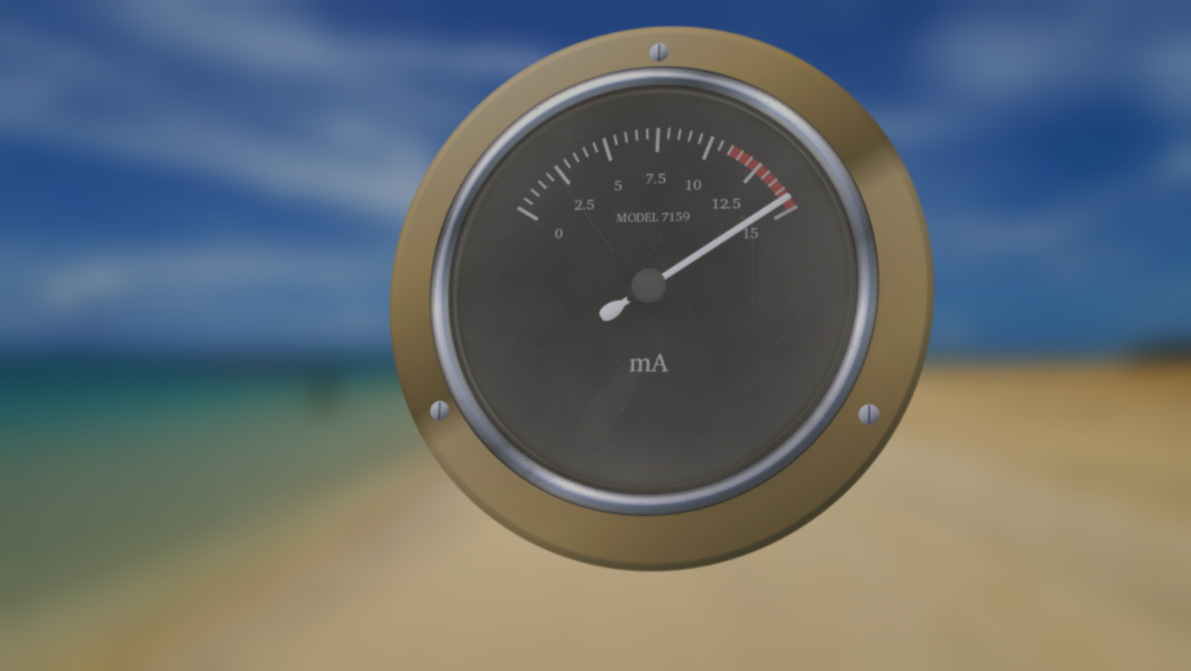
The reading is 14.5mA
